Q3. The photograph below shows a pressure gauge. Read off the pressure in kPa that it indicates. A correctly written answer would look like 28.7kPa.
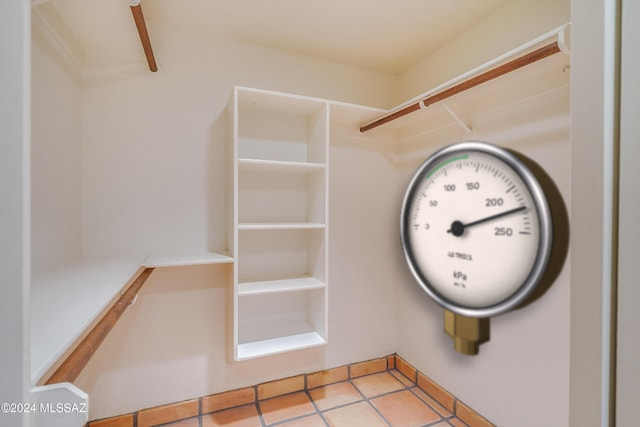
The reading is 225kPa
